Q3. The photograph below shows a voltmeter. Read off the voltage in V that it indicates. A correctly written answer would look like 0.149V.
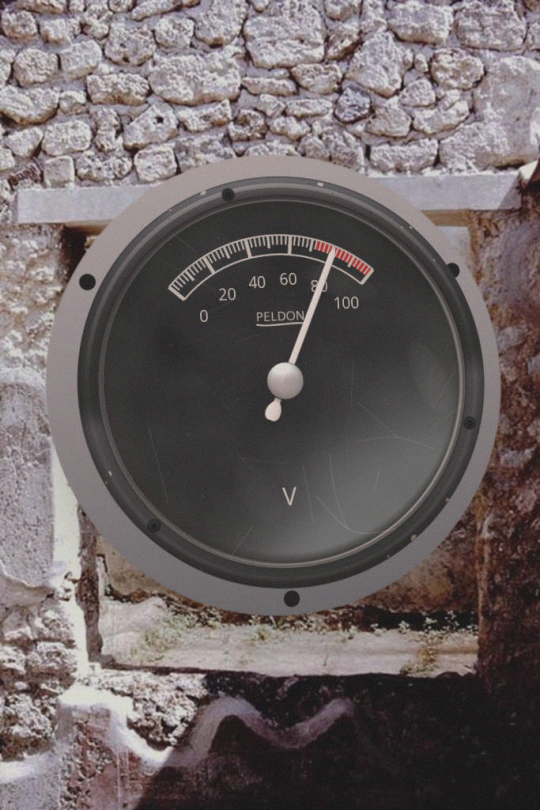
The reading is 80V
